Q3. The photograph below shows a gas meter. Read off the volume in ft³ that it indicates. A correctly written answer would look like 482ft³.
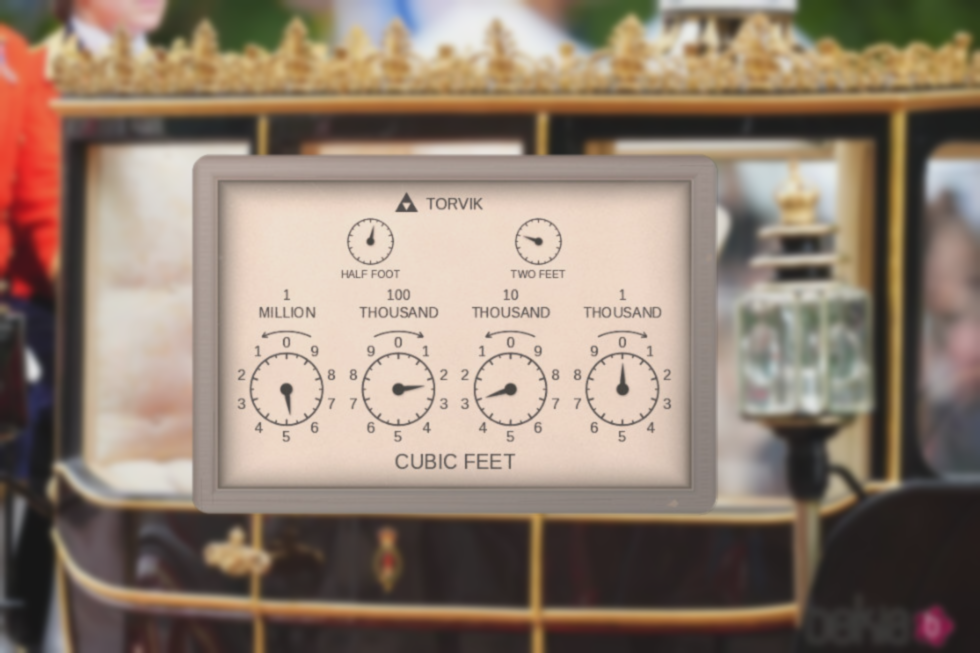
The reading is 523000ft³
